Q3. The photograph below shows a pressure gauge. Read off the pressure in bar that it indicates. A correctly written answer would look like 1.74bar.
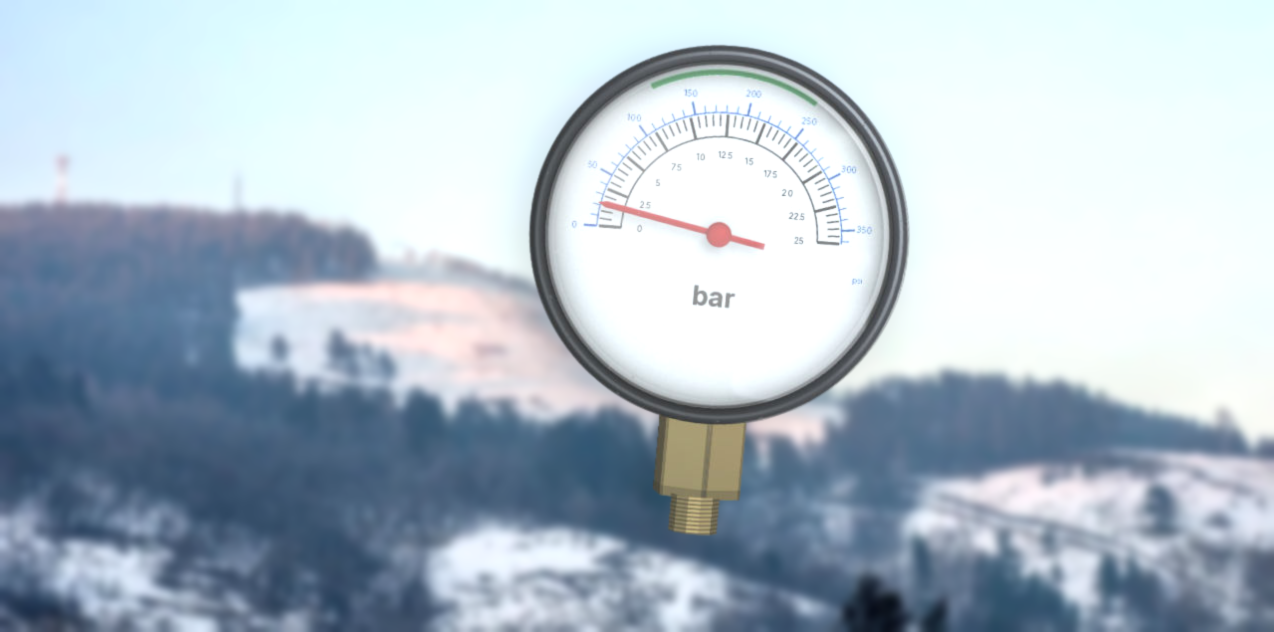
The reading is 1.5bar
